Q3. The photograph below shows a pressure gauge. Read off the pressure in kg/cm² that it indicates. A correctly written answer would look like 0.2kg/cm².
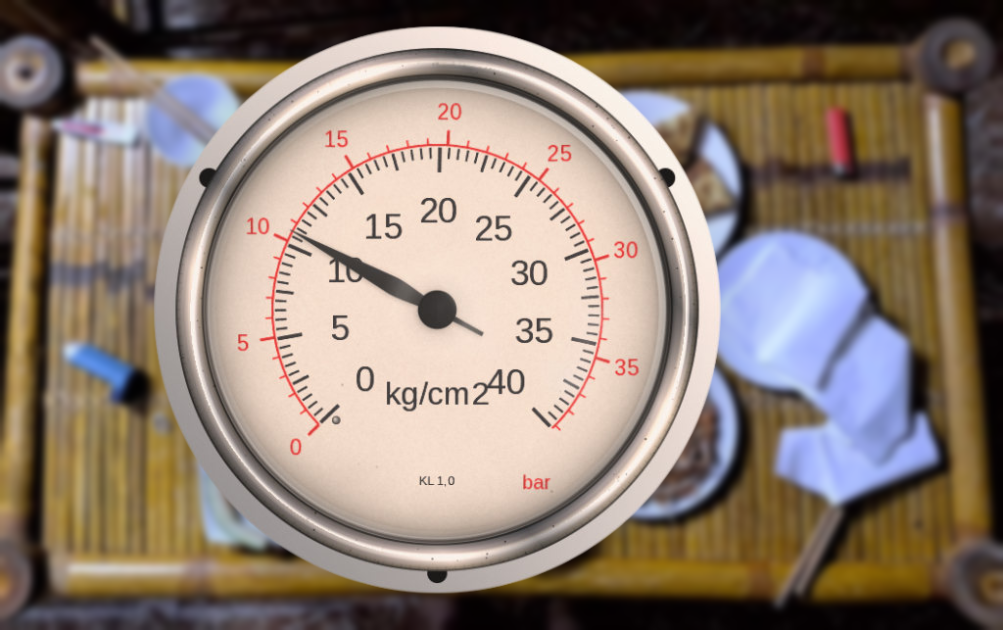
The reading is 10.75kg/cm²
